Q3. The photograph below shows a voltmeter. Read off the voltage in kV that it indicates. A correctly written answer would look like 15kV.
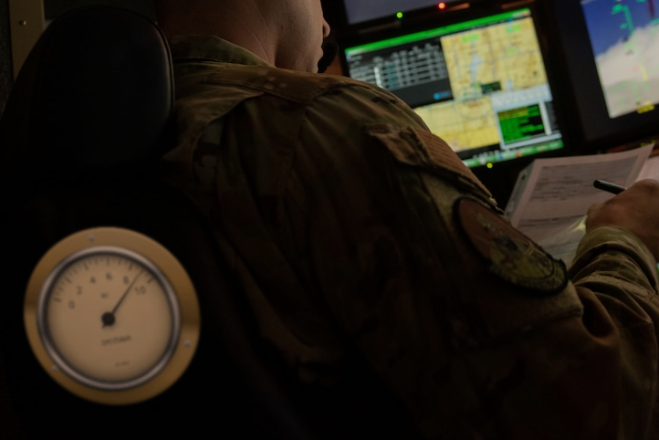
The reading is 9kV
